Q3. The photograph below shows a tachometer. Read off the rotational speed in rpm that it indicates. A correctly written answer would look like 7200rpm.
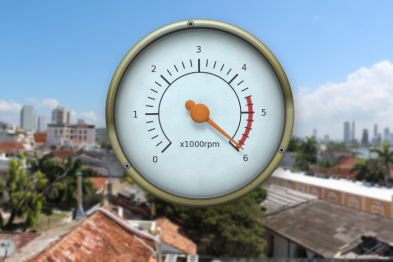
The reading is 5900rpm
